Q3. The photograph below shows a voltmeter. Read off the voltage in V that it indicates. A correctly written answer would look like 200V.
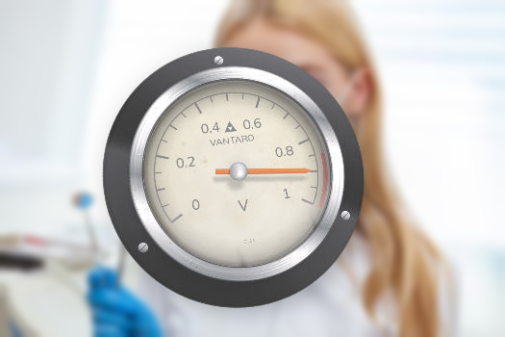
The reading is 0.9V
